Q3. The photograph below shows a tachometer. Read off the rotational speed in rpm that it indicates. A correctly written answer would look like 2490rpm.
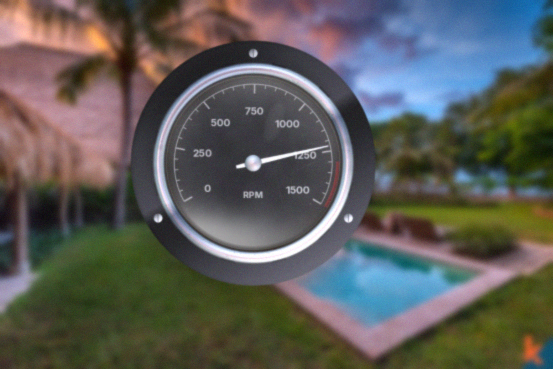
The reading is 1225rpm
